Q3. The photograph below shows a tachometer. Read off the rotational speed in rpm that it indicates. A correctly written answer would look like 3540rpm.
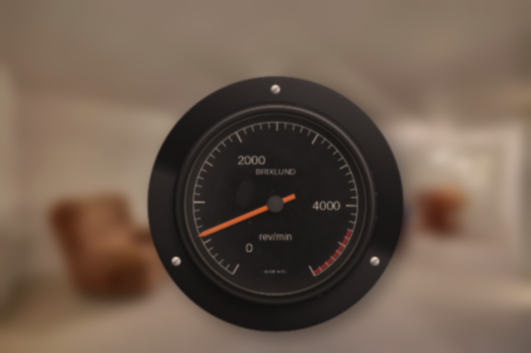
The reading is 600rpm
